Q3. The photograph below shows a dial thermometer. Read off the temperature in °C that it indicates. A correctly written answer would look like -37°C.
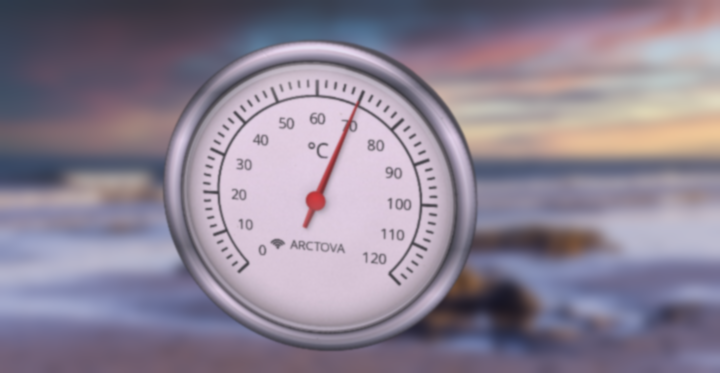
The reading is 70°C
